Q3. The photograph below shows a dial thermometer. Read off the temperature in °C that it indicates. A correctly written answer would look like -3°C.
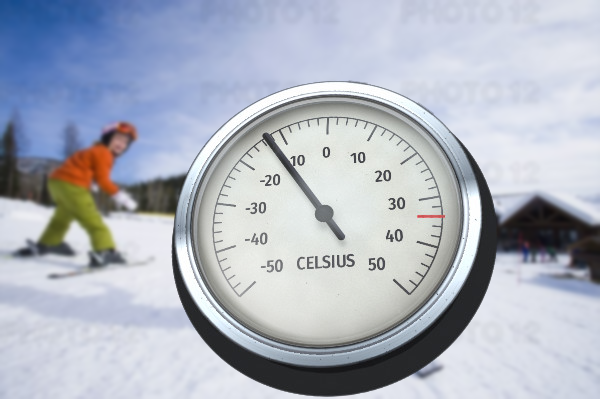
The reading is -13°C
